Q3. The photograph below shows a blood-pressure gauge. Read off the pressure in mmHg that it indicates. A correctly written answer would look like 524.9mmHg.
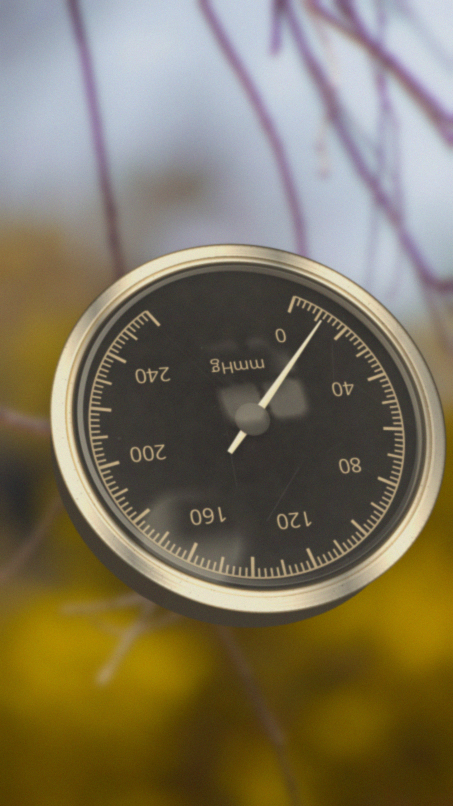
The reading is 12mmHg
